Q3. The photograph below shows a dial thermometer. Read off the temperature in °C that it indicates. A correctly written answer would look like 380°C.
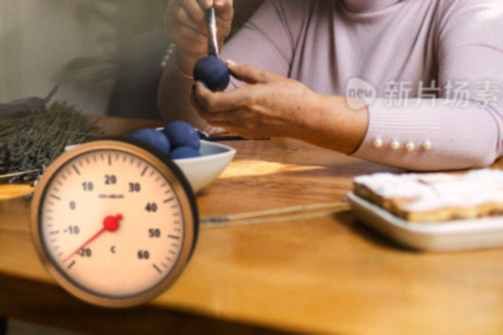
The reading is -18°C
